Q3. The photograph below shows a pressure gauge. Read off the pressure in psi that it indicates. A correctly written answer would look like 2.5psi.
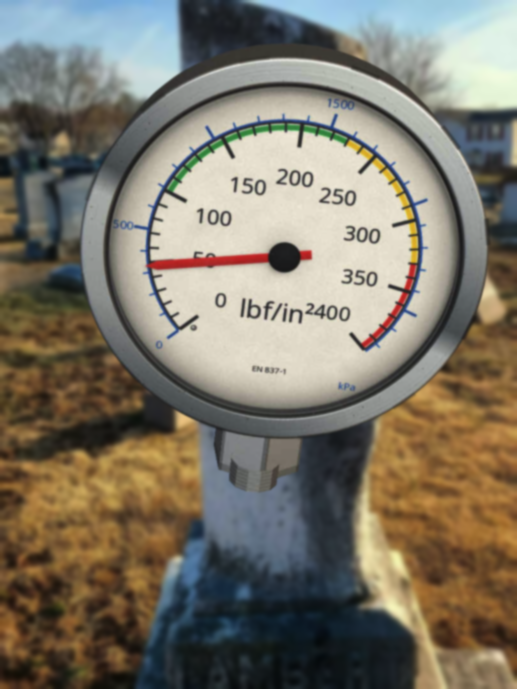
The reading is 50psi
